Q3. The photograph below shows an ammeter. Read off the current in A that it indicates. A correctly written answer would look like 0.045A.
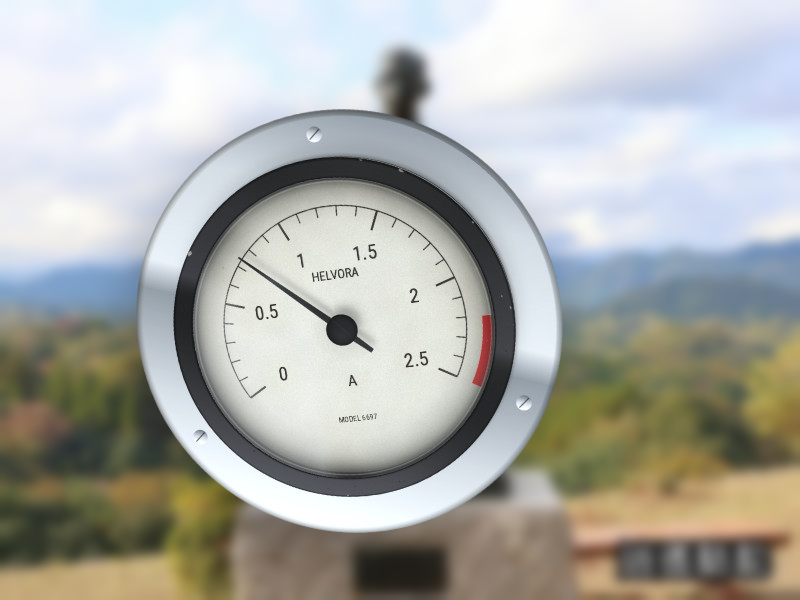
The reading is 0.75A
